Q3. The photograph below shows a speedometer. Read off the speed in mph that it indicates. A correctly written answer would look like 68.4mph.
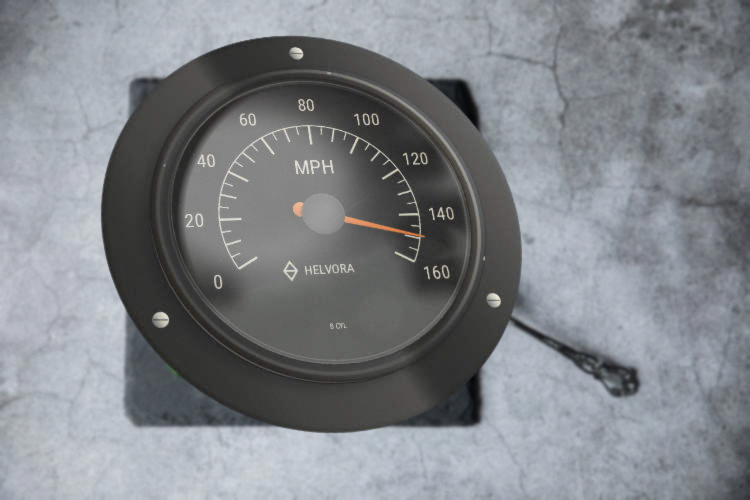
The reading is 150mph
